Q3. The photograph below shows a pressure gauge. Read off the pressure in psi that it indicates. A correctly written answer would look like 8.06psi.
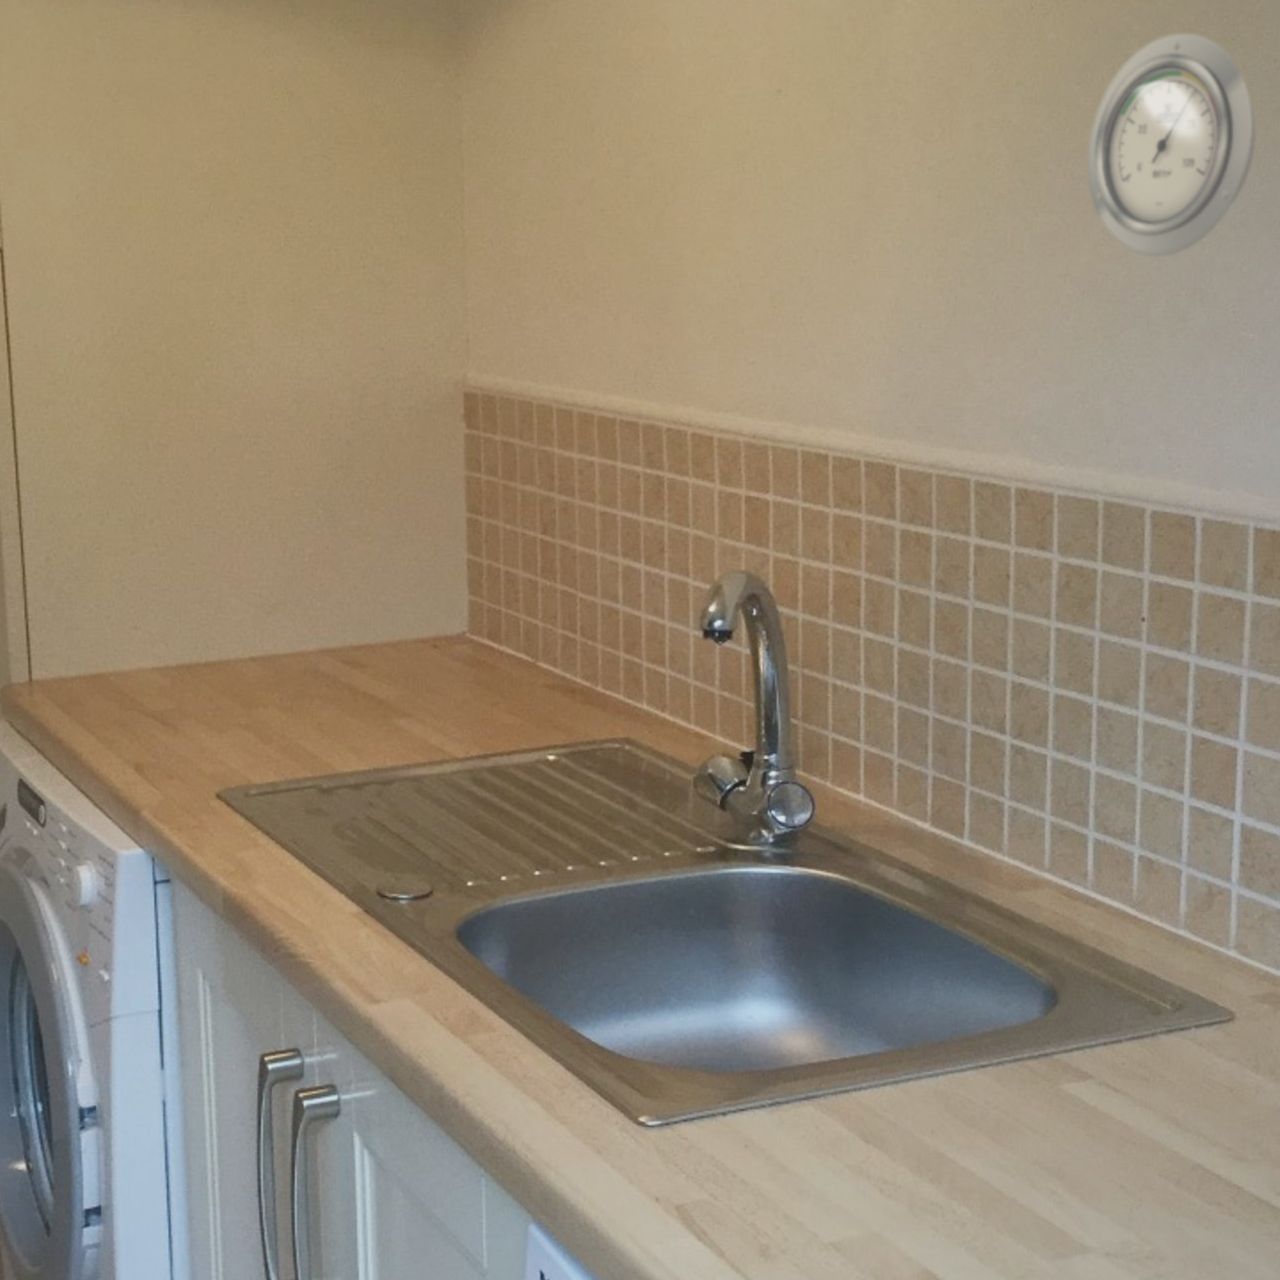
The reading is 65psi
